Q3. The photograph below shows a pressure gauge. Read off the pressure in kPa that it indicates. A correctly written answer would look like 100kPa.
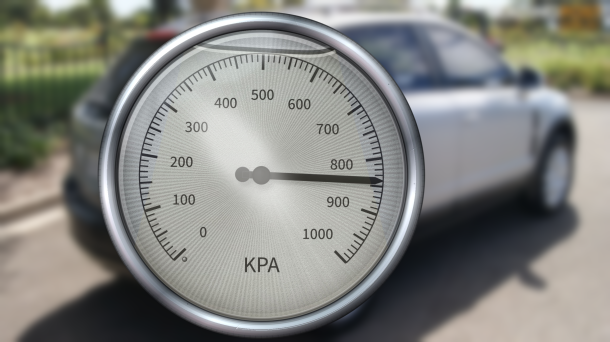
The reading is 840kPa
